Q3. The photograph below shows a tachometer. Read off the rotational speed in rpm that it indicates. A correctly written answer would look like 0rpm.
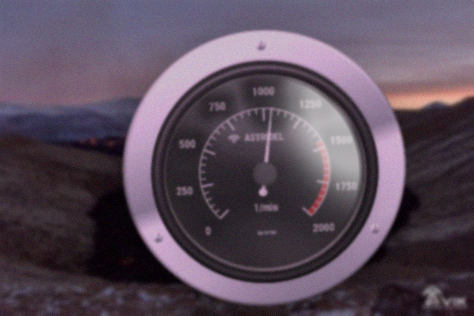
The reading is 1050rpm
